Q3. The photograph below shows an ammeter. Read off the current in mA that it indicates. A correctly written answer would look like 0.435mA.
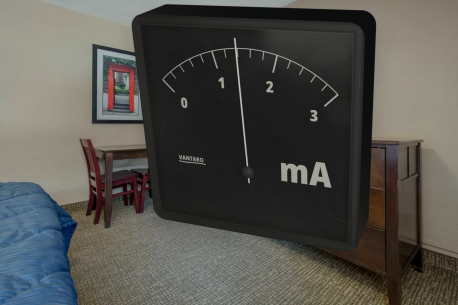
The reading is 1.4mA
